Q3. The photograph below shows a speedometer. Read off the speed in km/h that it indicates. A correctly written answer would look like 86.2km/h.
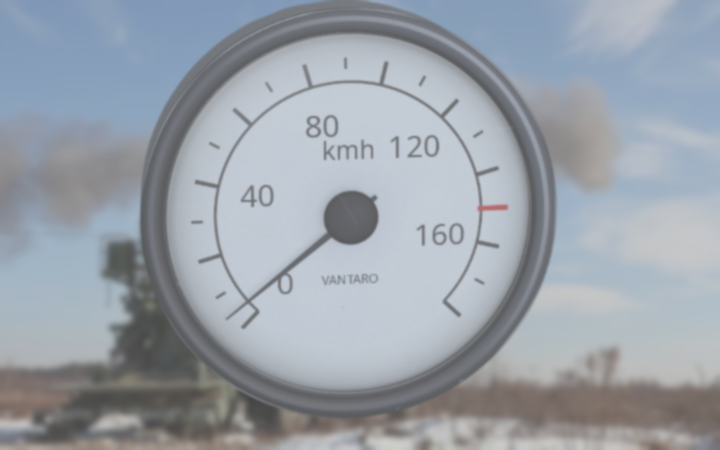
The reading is 5km/h
